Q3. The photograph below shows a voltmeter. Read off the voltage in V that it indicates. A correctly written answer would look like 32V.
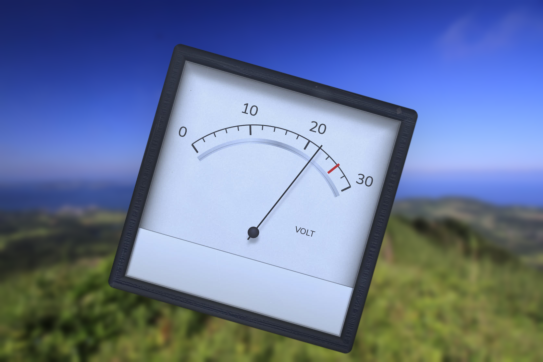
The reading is 22V
